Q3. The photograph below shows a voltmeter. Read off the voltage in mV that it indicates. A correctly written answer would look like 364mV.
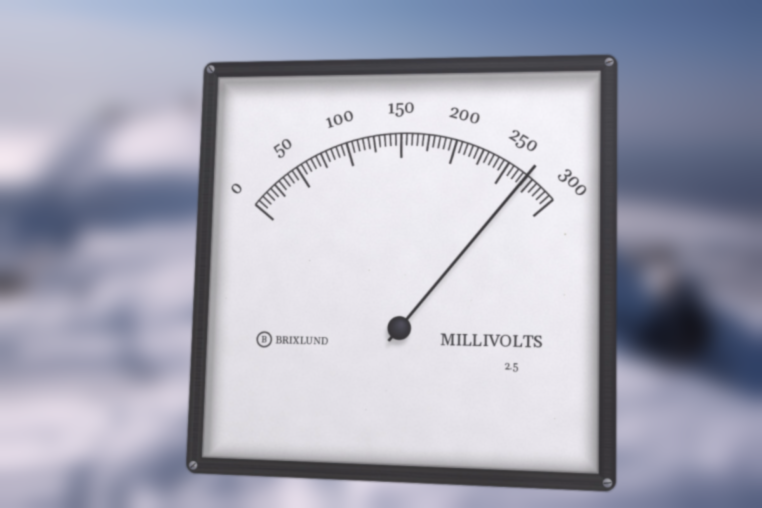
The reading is 270mV
